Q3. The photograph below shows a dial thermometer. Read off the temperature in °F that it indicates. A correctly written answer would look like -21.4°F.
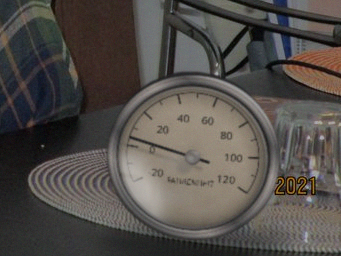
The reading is 5°F
